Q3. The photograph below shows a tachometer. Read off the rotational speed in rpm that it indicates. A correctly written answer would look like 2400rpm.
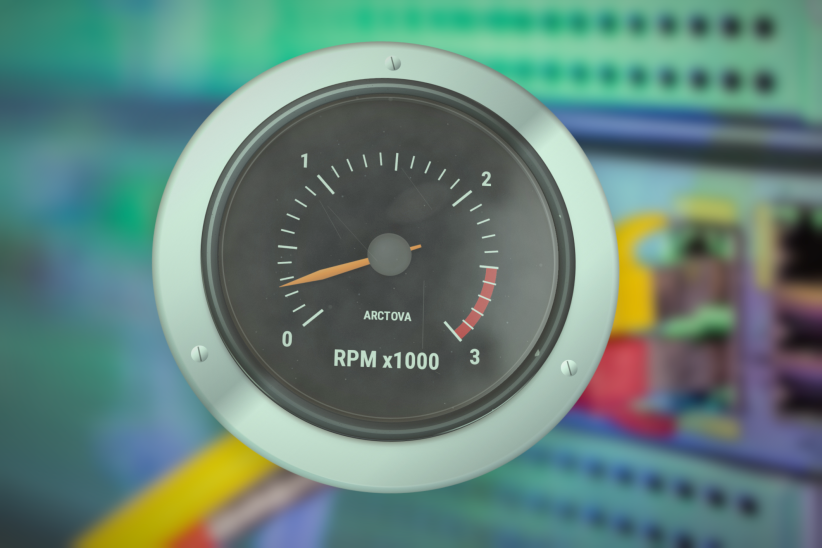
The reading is 250rpm
